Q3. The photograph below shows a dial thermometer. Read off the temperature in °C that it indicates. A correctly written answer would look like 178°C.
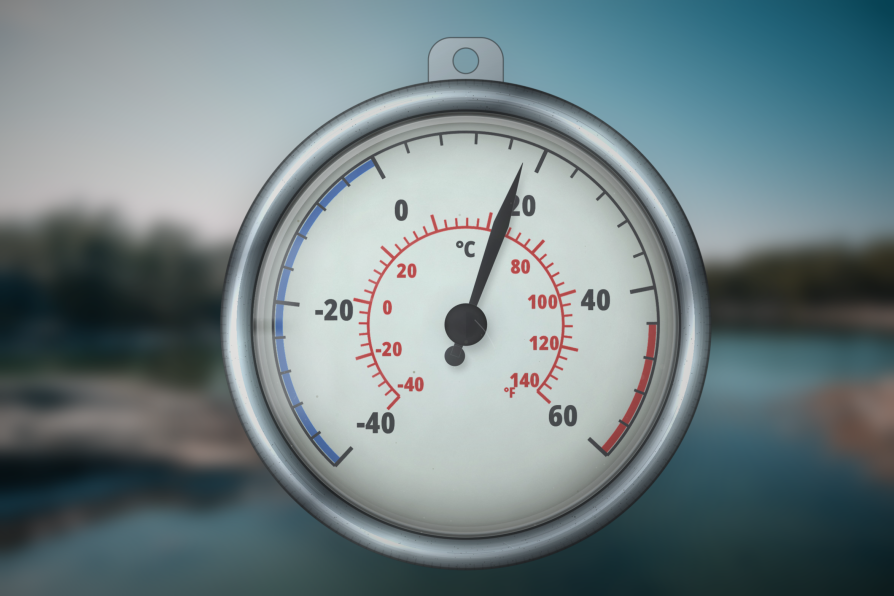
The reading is 18°C
